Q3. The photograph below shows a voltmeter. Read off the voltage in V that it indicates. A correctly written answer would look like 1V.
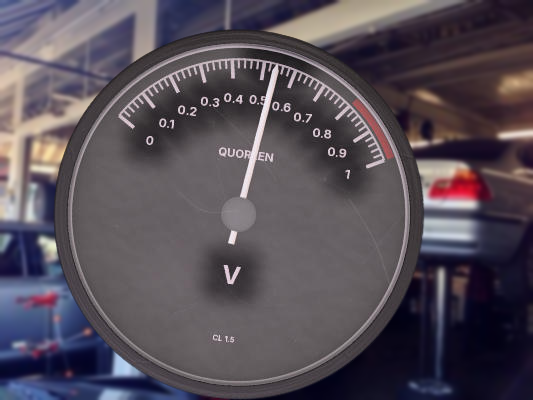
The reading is 0.54V
